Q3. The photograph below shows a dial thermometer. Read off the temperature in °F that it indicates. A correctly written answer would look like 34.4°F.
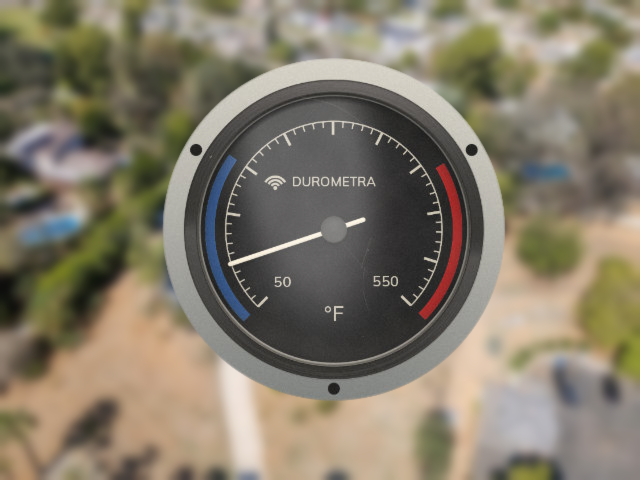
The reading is 100°F
